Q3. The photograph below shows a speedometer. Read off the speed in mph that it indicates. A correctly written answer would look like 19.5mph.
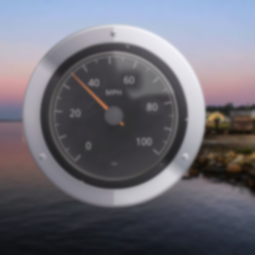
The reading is 35mph
